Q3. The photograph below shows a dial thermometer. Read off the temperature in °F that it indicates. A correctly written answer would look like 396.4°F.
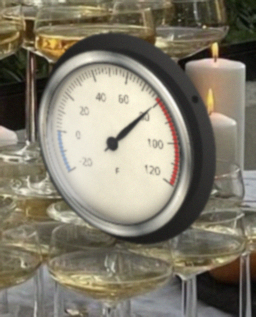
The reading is 80°F
